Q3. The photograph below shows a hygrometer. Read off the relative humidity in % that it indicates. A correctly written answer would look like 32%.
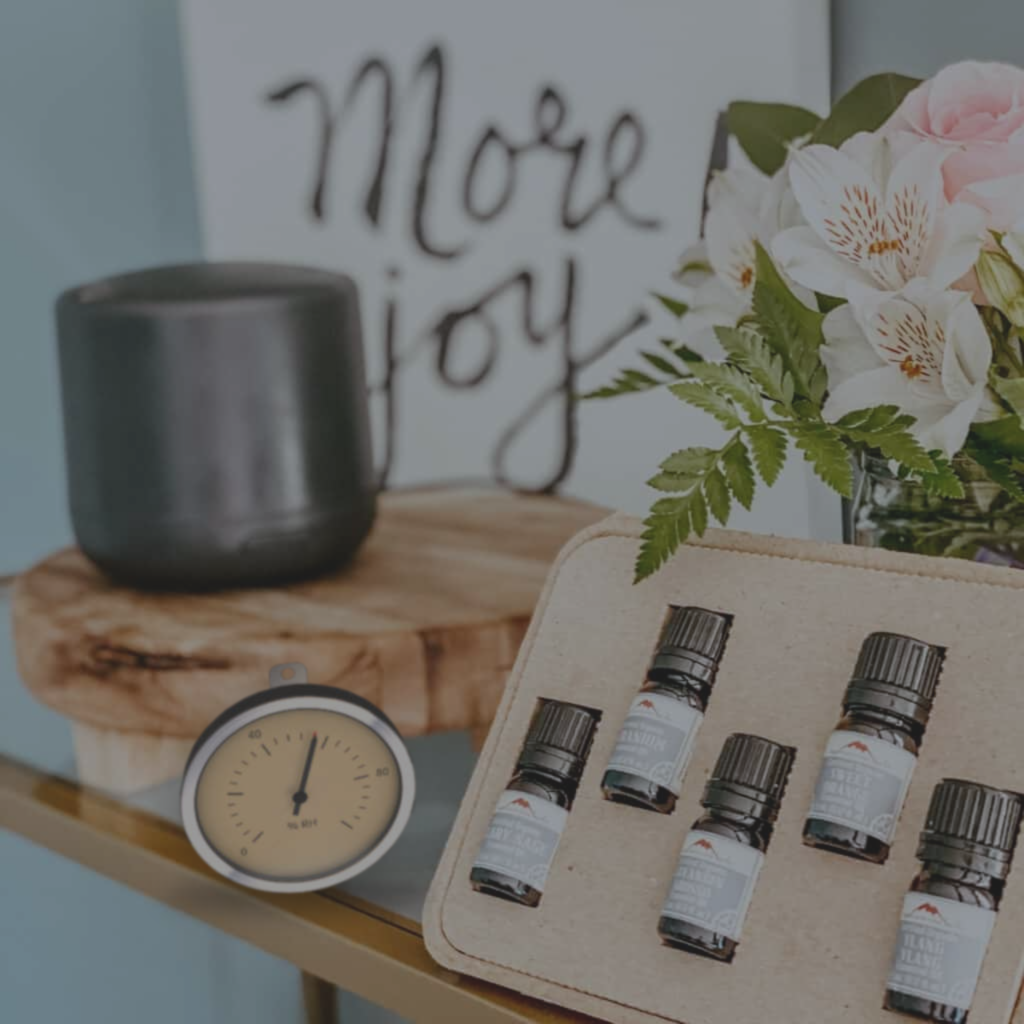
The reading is 56%
